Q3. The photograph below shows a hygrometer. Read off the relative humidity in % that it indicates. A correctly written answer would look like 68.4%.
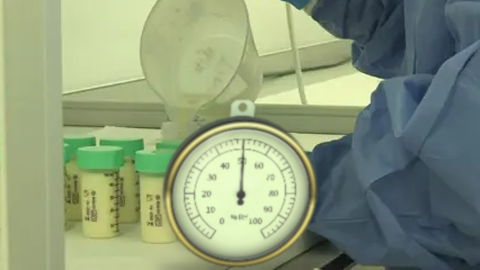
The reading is 50%
